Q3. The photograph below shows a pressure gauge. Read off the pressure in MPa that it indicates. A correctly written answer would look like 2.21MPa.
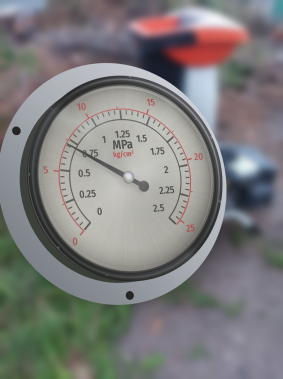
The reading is 0.7MPa
